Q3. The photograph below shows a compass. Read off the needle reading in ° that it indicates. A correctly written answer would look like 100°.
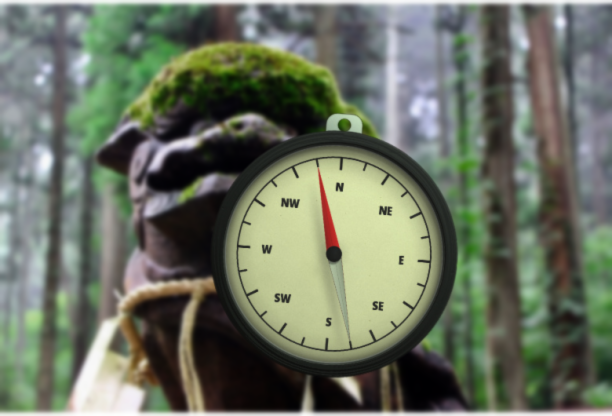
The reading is 345°
